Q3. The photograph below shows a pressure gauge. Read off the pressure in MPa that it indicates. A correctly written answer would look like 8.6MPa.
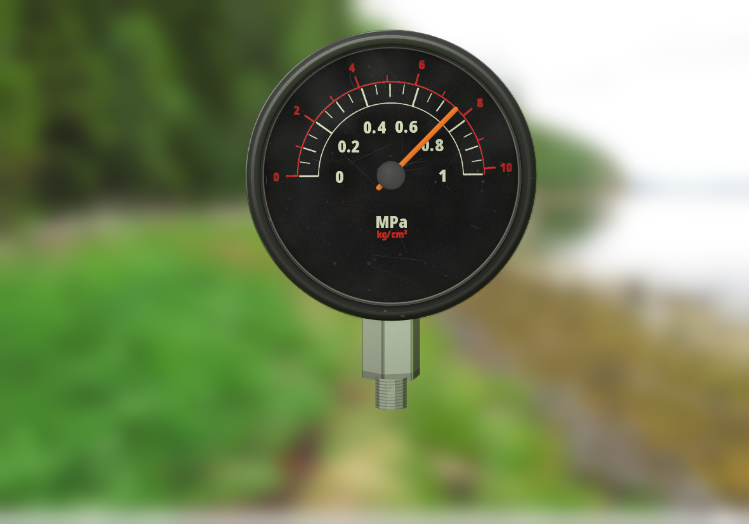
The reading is 0.75MPa
